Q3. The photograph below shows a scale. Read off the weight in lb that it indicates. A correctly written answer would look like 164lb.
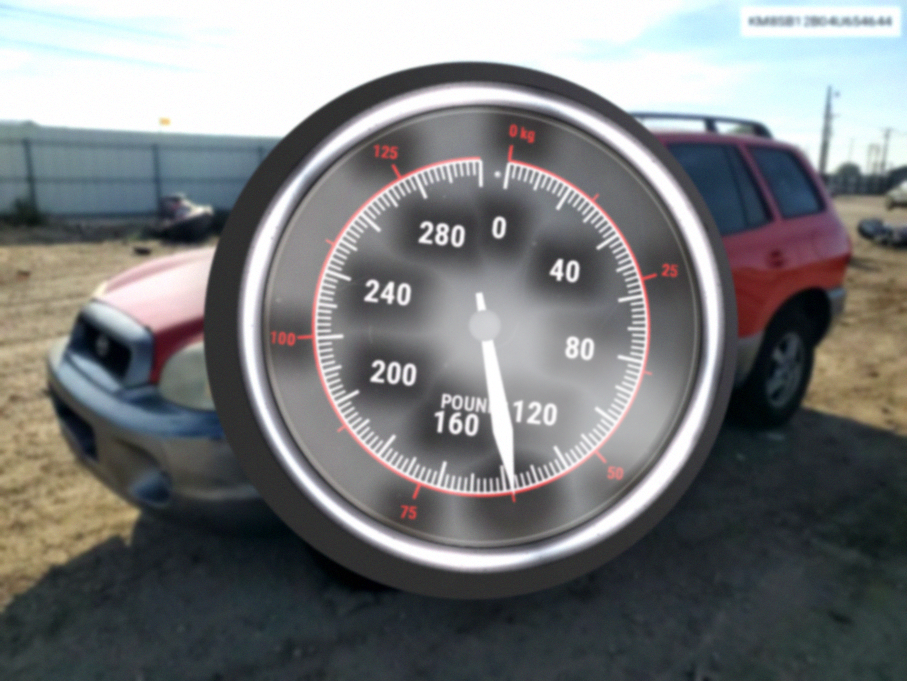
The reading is 138lb
